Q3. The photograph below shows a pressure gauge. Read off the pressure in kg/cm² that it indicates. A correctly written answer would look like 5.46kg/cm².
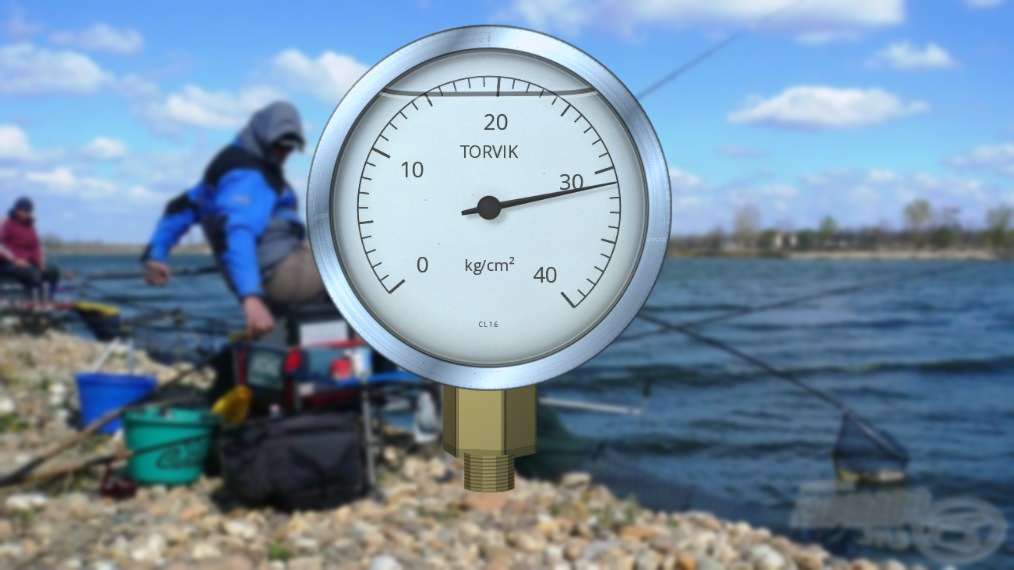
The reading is 31kg/cm²
